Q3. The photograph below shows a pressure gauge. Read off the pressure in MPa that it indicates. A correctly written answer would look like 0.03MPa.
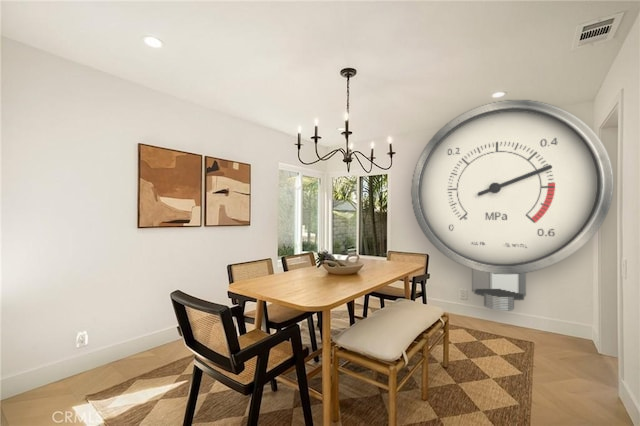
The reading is 0.45MPa
